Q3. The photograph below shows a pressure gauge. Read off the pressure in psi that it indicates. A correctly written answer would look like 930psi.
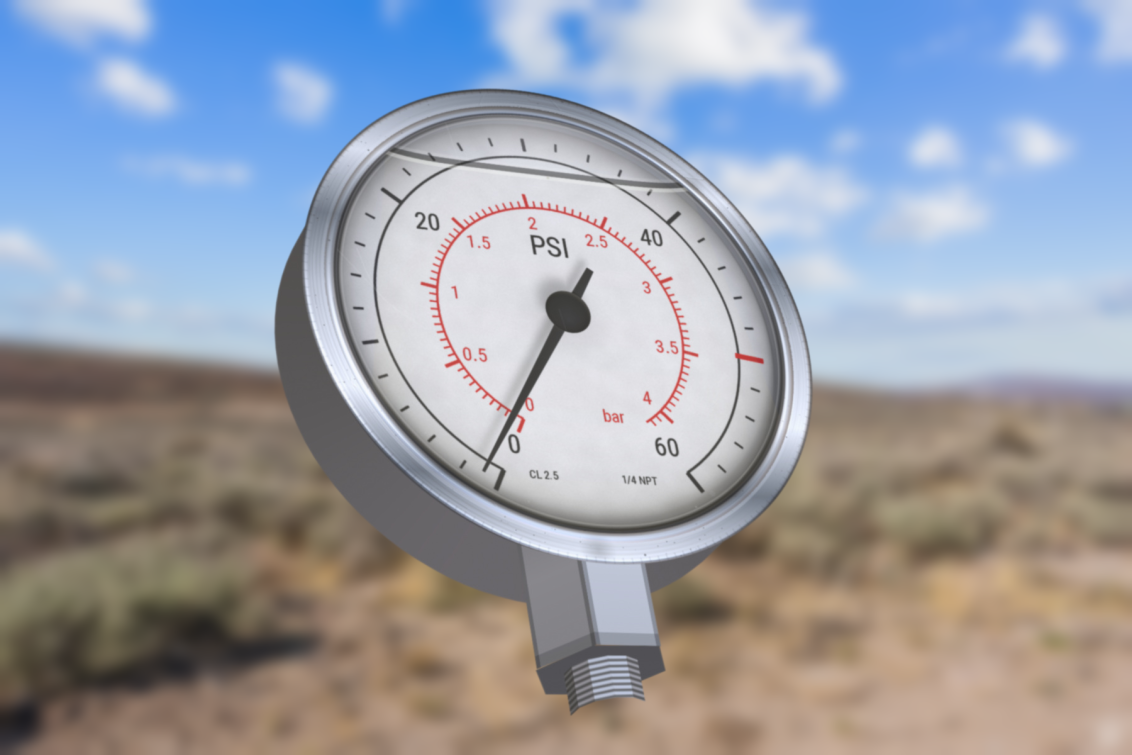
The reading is 1psi
